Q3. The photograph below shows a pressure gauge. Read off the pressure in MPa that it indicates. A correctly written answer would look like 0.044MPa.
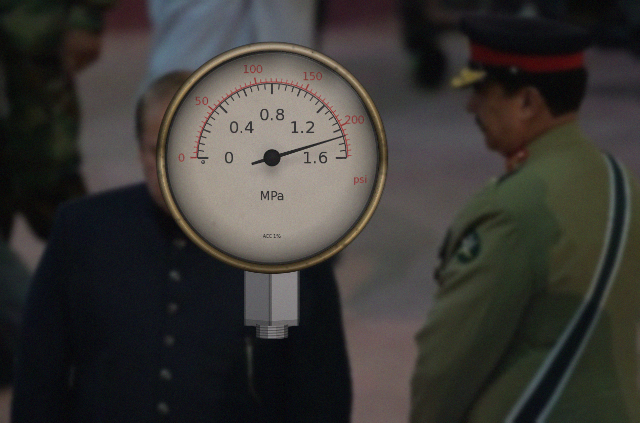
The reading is 1.45MPa
